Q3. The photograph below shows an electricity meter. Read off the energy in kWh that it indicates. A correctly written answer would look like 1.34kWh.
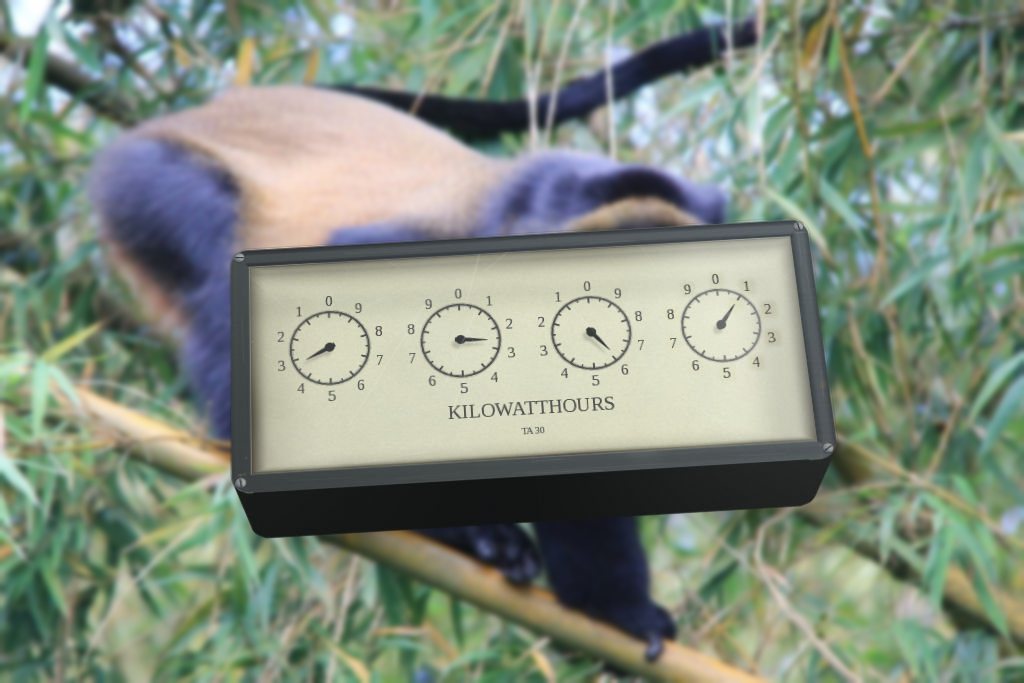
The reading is 3261kWh
